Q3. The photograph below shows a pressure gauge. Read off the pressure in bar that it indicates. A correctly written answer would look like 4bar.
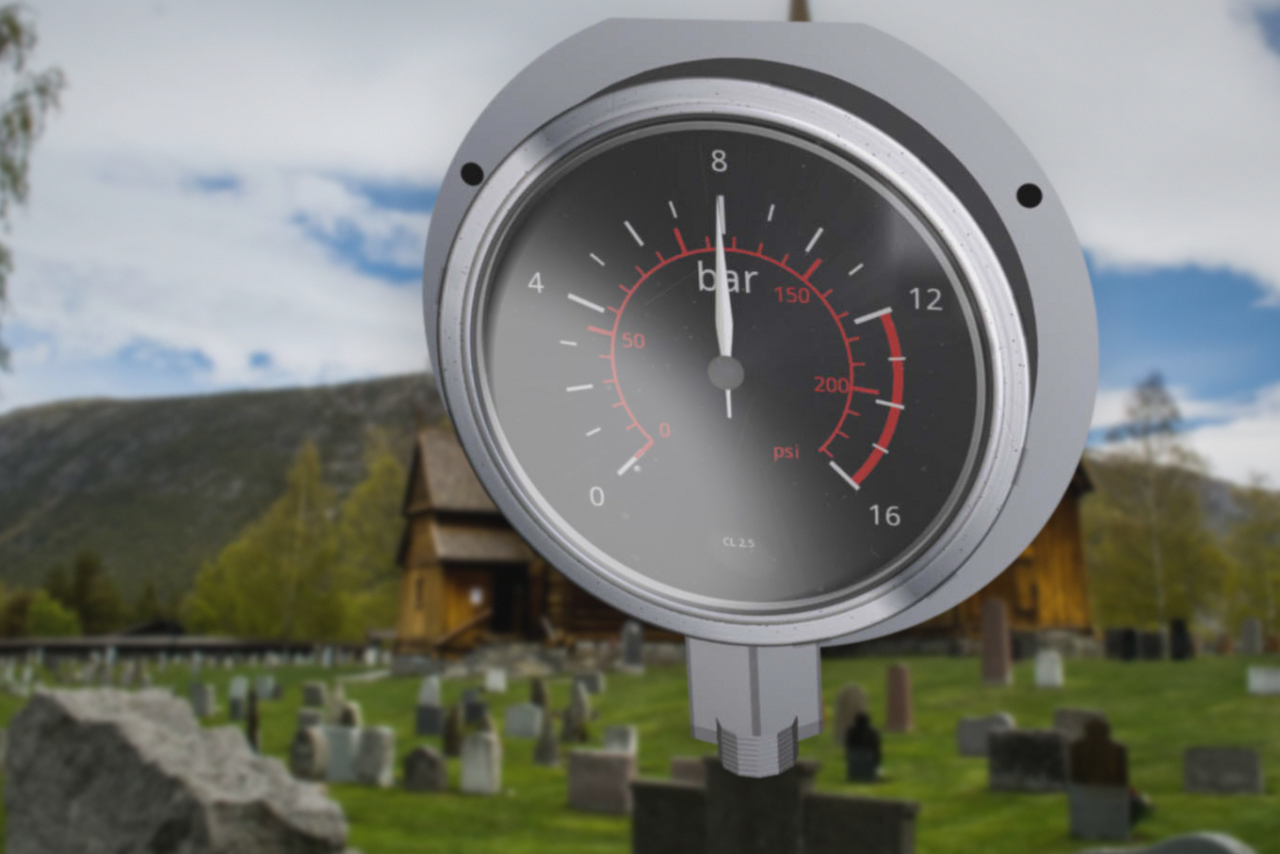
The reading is 8bar
